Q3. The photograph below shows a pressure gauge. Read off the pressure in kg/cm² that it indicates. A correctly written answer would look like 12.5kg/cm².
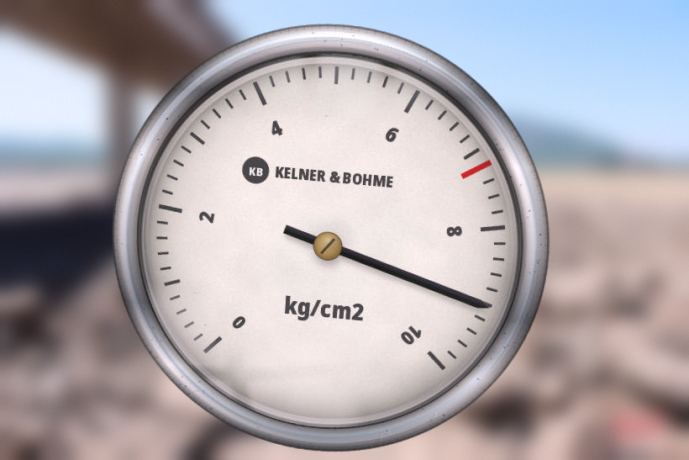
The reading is 9kg/cm²
